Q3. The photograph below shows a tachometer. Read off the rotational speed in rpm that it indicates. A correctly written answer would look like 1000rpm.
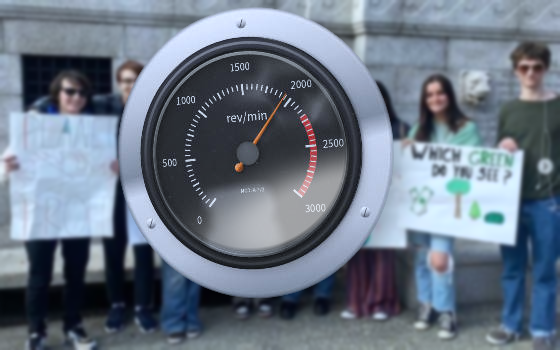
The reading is 1950rpm
